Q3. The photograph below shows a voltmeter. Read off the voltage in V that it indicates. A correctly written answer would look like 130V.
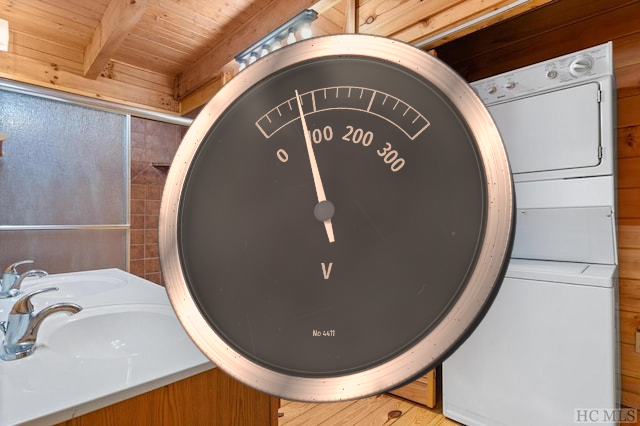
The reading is 80V
